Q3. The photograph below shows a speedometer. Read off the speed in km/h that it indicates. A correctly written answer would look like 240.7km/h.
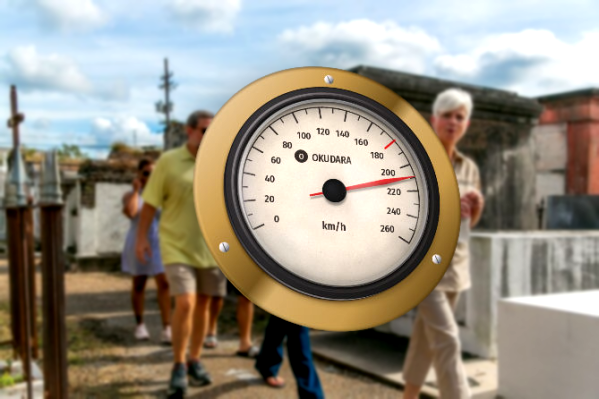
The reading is 210km/h
